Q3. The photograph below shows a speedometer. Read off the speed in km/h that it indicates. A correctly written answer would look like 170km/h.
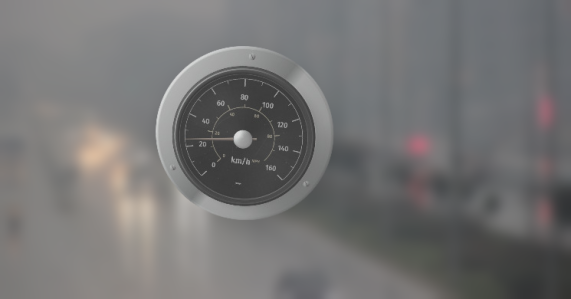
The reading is 25km/h
